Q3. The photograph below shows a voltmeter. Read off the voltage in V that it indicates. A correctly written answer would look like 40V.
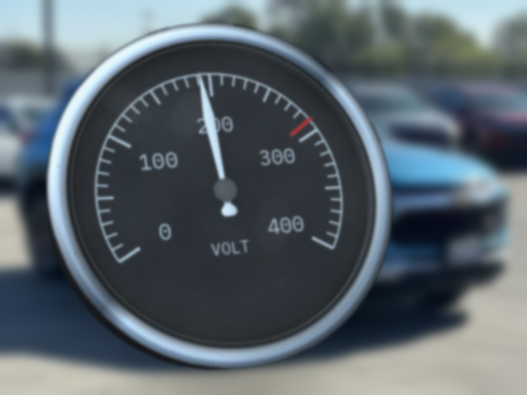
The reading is 190V
